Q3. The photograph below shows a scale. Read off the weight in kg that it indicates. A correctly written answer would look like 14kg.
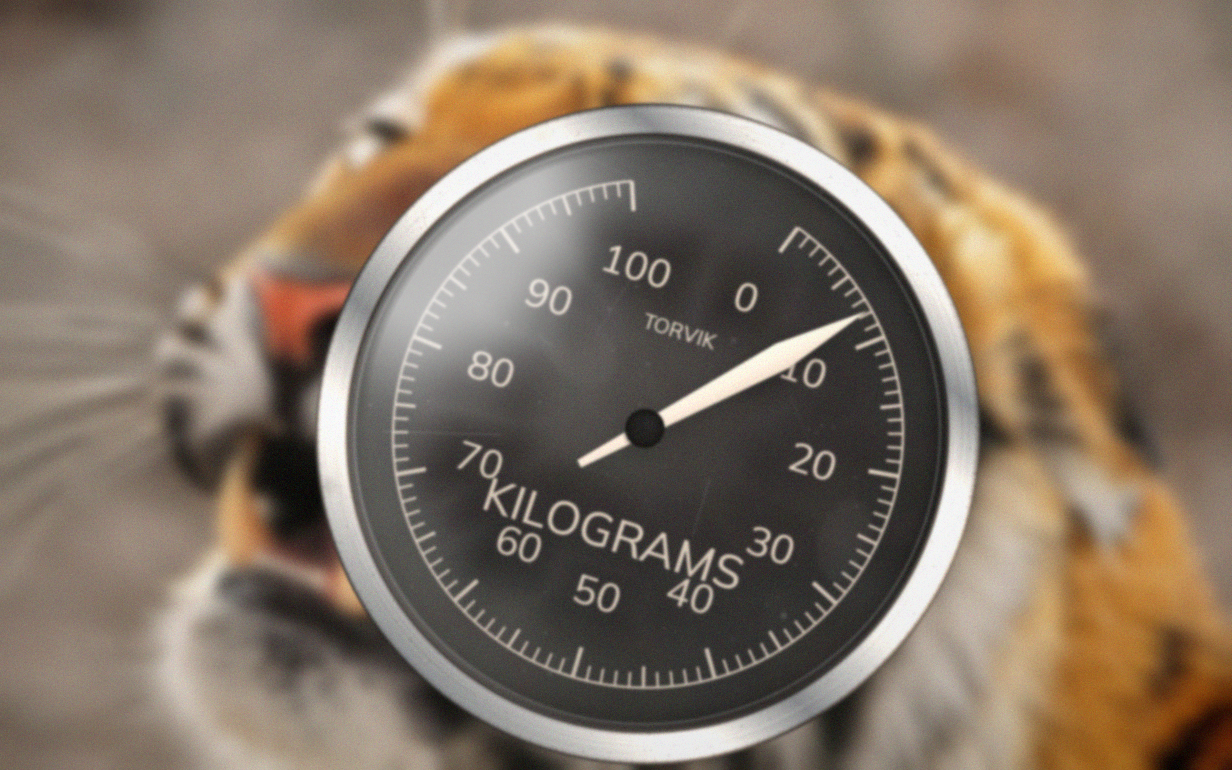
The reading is 8kg
